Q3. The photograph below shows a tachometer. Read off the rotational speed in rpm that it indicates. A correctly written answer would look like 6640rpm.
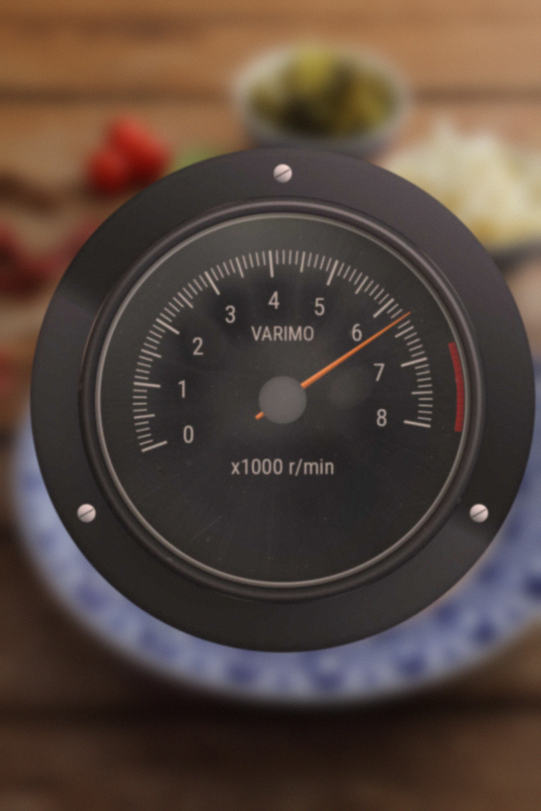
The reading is 6300rpm
